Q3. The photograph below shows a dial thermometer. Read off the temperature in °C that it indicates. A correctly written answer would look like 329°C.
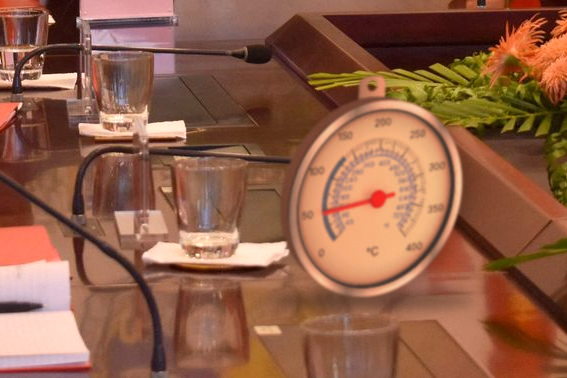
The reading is 50°C
